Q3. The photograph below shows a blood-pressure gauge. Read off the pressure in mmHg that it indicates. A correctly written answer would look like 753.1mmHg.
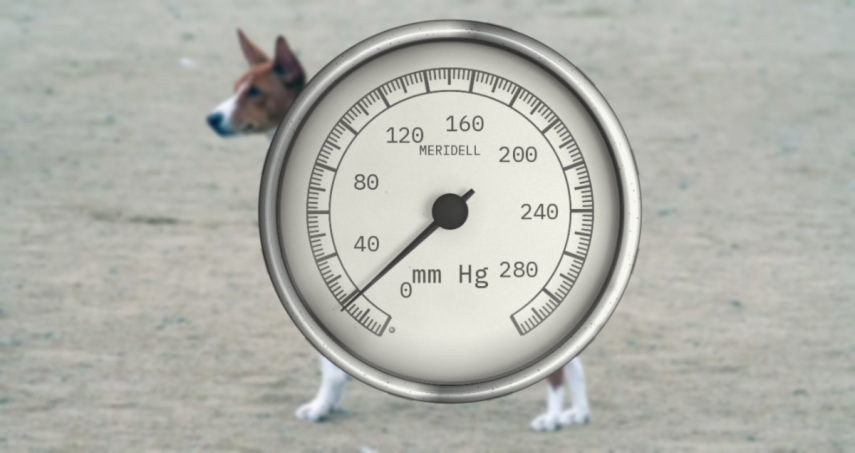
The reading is 18mmHg
